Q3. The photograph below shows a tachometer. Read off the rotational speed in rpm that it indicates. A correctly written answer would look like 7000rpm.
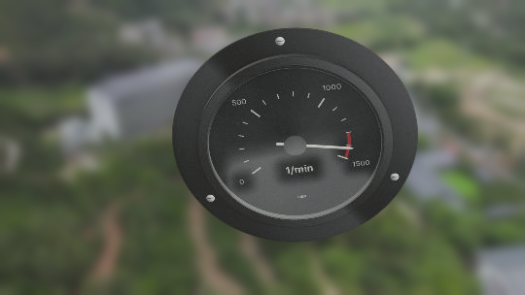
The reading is 1400rpm
